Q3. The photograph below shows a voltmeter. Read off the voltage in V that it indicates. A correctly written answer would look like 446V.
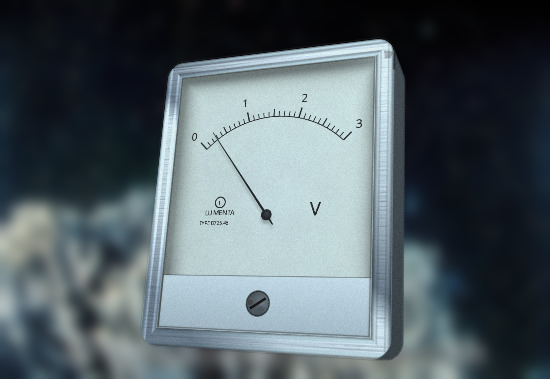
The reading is 0.3V
